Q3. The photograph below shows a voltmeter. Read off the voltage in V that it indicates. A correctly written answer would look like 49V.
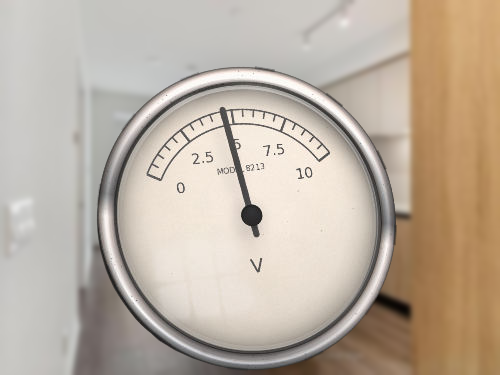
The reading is 4.5V
